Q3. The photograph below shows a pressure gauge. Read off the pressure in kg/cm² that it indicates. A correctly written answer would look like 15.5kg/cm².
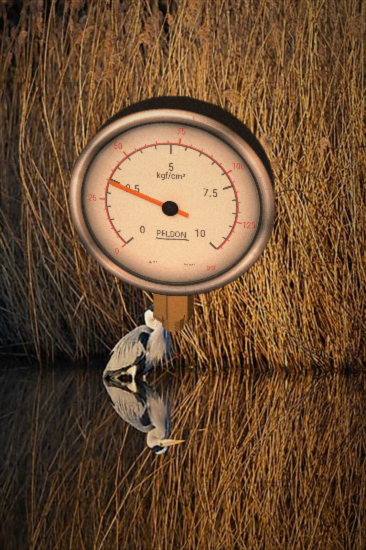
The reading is 2.5kg/cm²
